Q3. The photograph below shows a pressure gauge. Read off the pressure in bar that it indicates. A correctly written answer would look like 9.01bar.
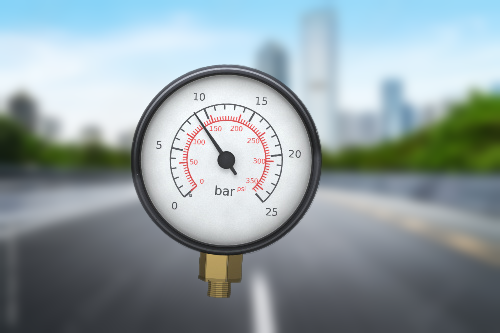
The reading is 9bar
